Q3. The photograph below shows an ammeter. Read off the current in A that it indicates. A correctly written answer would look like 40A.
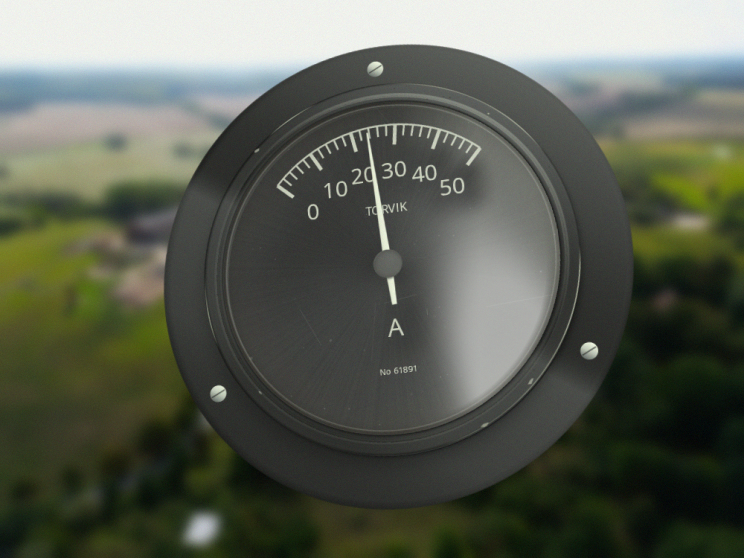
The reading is 24A
